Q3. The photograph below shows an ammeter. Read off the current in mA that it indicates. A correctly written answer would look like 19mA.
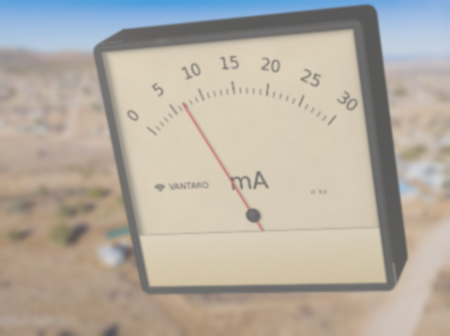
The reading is 7mA
